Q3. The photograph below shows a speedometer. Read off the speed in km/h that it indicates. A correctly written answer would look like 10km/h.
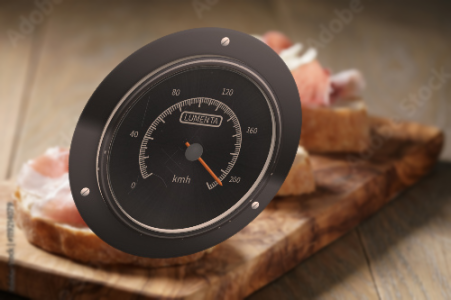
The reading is 210km/h
